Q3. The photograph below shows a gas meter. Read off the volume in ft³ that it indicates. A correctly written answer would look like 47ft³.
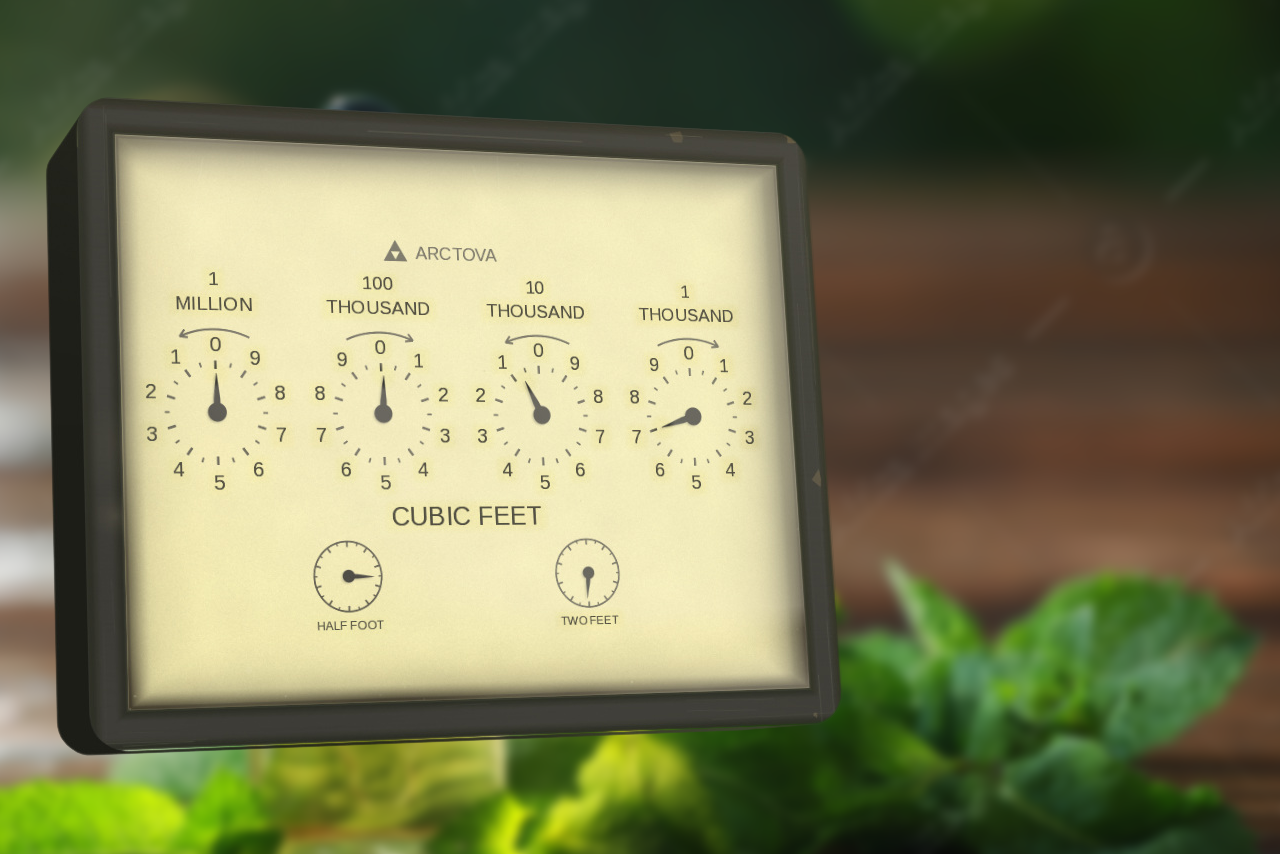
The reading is 700ft³
